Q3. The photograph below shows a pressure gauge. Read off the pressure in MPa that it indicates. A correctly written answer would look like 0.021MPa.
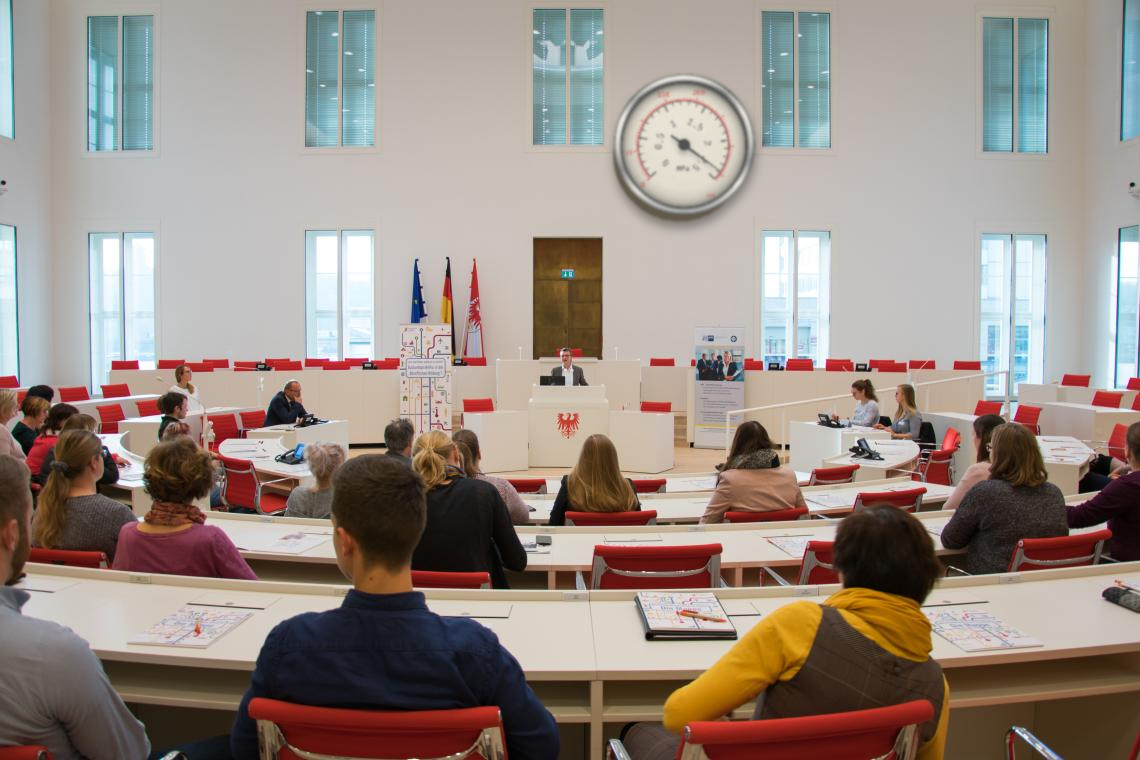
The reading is 2.4MPa
